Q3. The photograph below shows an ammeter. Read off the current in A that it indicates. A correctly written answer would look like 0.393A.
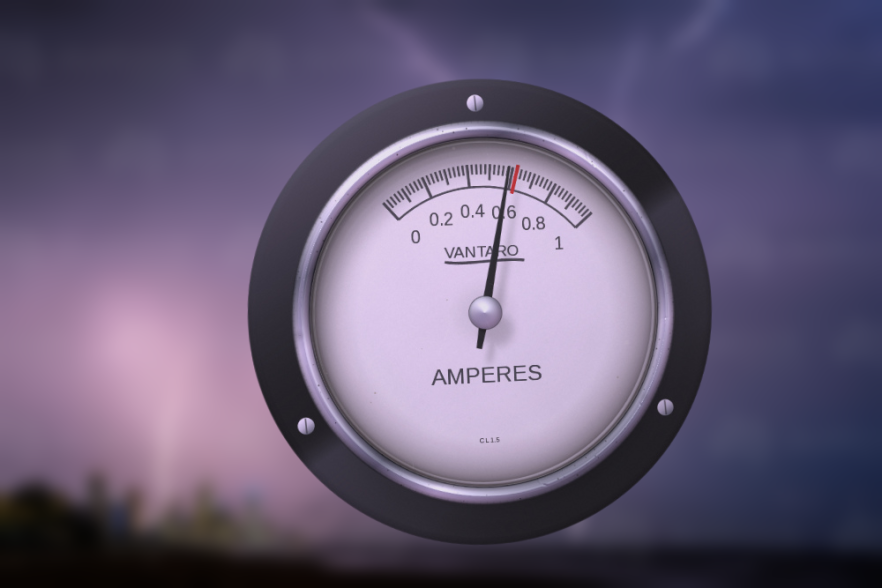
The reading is 0.58A
